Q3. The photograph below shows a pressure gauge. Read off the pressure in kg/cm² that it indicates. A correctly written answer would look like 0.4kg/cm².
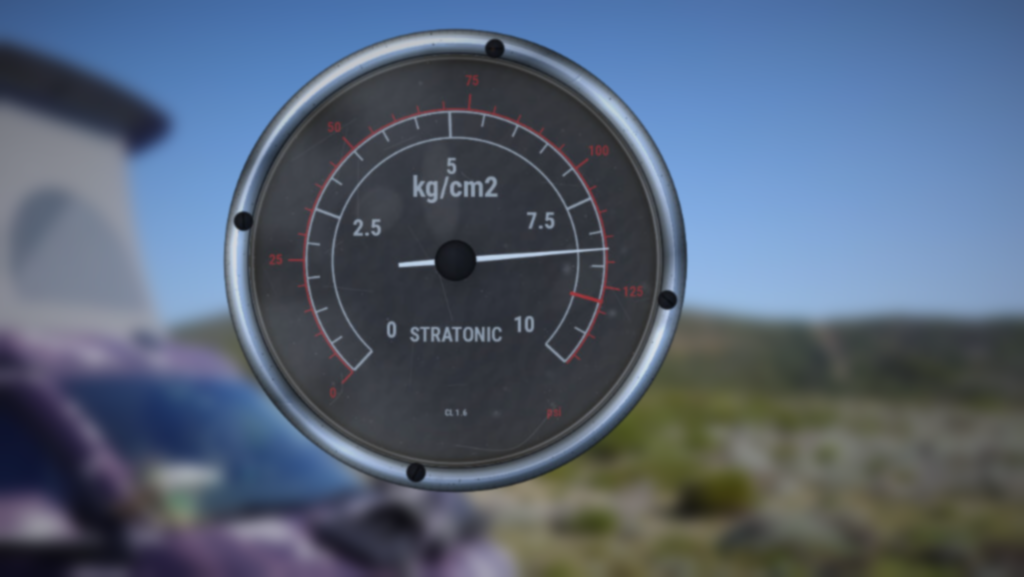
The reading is 8.25kg/cm²
